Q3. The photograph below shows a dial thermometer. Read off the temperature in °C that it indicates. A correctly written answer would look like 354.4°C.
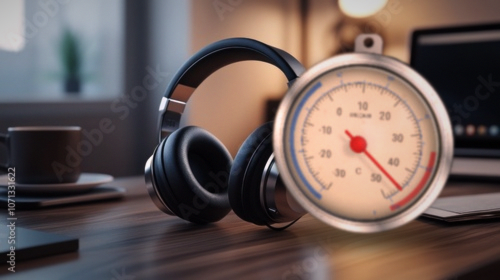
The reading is 45°C
